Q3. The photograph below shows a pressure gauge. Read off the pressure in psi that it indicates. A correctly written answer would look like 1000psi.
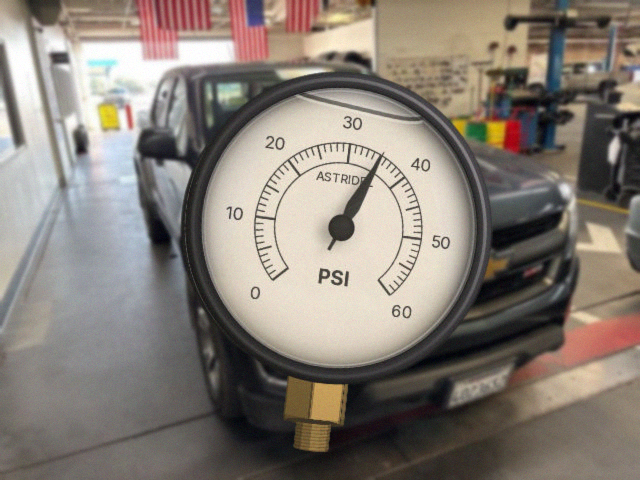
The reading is 35psi
